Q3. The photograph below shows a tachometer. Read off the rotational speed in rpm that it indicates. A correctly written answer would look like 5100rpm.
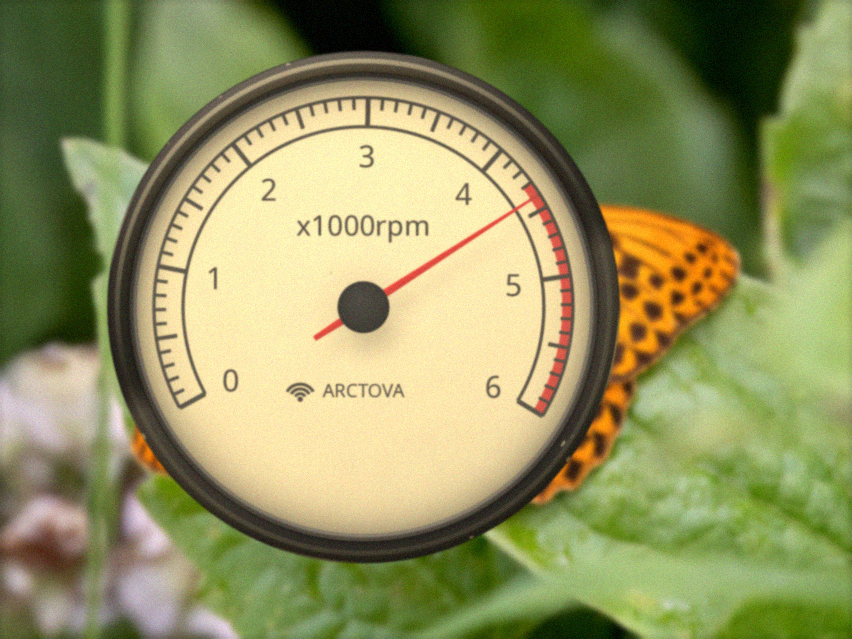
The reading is 4400rpm
